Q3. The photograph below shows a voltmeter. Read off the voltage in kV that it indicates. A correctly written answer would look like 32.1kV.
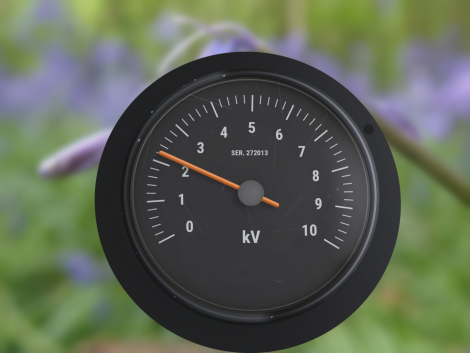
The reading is 2.2kV
